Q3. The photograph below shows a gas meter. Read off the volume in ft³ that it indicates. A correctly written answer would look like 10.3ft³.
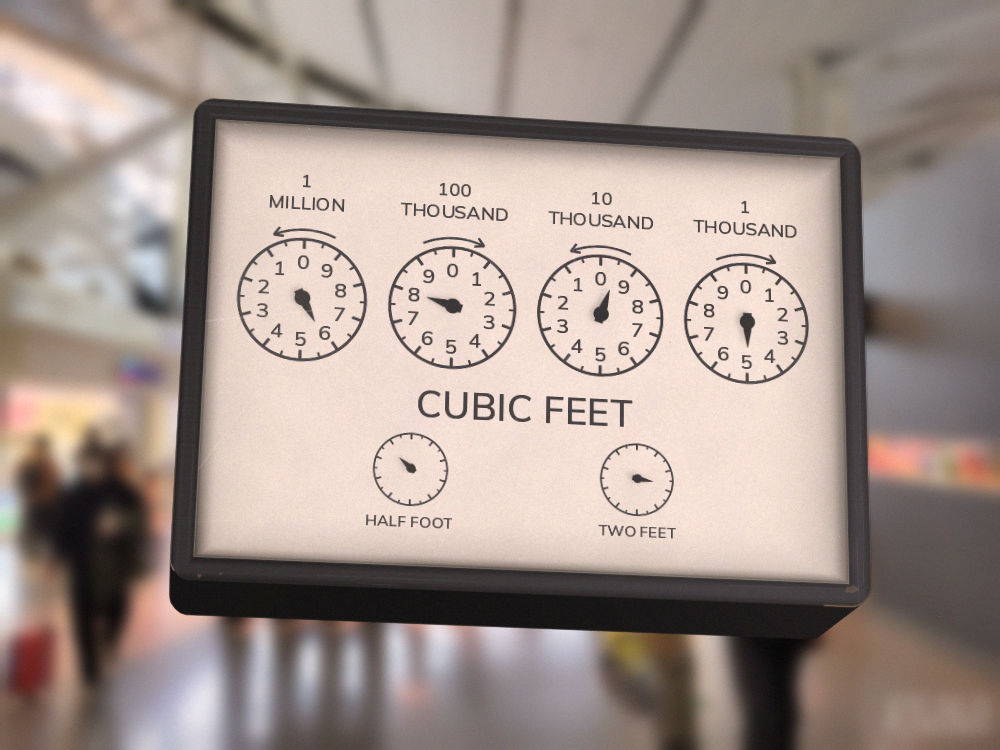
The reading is 579500ft³
